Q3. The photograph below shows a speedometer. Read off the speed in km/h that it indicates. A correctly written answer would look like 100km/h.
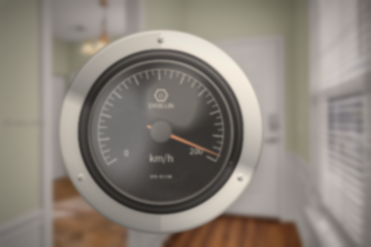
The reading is 195km/h
